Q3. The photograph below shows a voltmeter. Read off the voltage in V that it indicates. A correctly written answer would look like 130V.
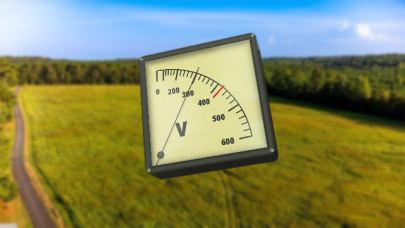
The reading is 300V
